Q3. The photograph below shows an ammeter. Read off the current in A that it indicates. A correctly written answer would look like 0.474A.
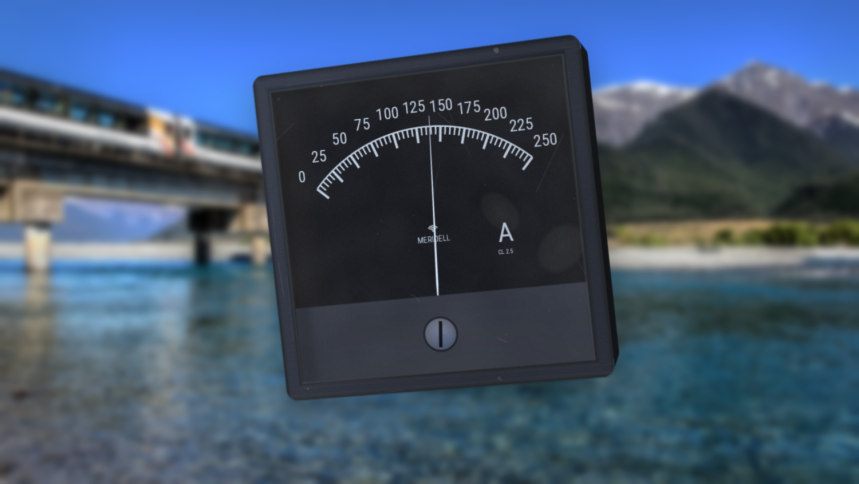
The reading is 140A
